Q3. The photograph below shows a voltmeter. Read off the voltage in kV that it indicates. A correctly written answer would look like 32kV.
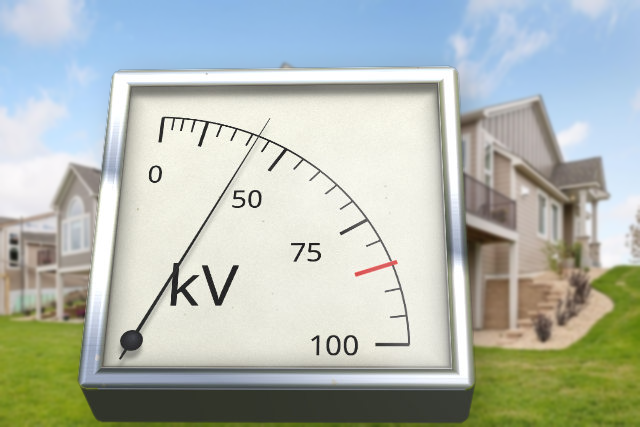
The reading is 42.5kV
